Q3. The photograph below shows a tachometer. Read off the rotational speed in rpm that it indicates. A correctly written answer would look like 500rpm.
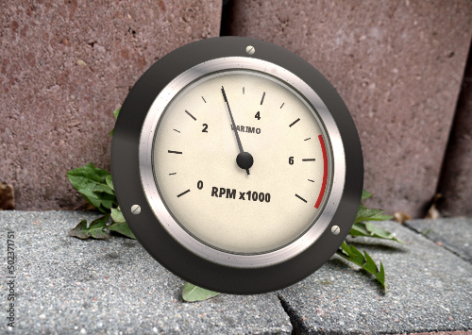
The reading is 3000rpm
